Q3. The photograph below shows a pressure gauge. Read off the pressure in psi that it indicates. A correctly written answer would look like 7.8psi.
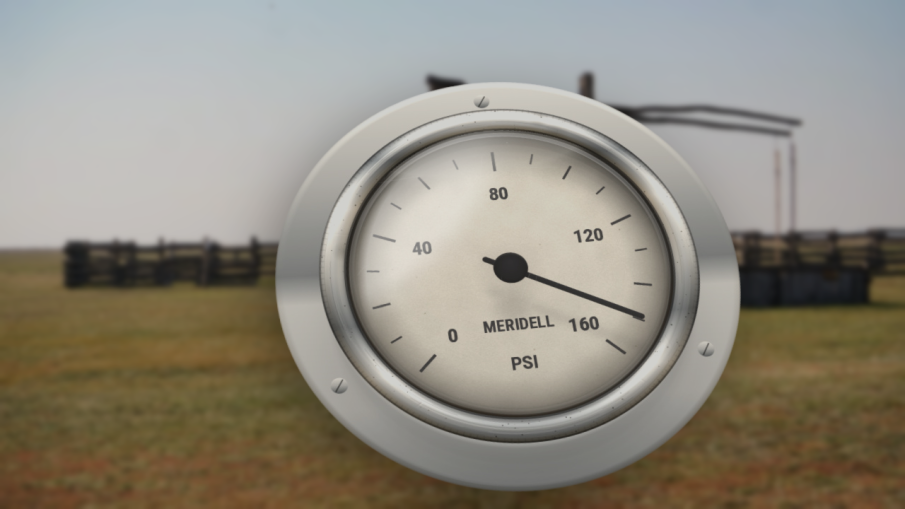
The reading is 150psi
